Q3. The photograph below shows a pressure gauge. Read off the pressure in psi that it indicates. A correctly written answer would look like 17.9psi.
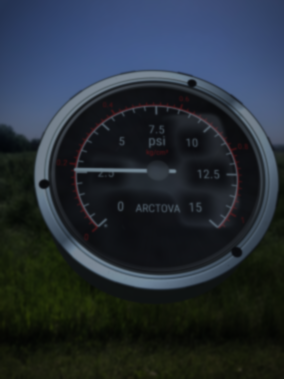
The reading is 2.5psi
